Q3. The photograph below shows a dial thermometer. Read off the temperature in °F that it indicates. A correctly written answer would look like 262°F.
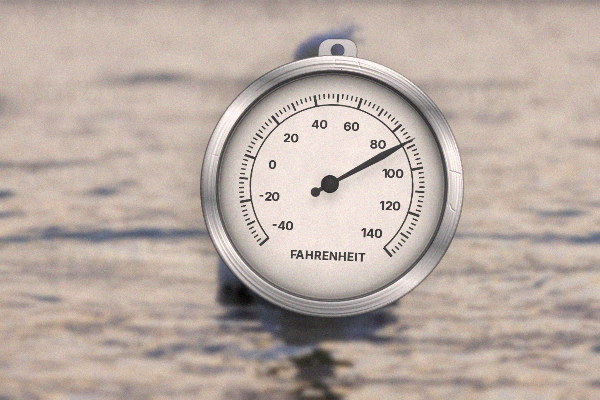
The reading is 88°F
